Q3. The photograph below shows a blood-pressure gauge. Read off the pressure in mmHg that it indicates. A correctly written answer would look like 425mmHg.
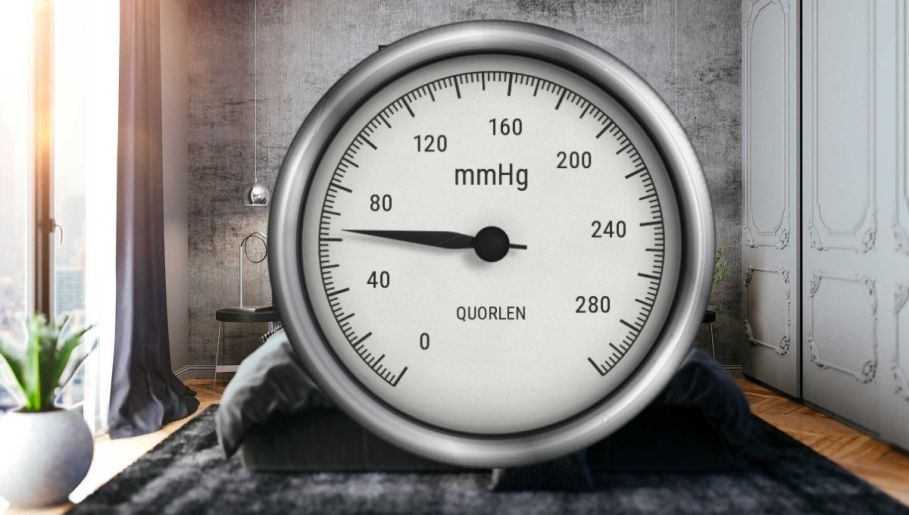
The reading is 64mmHg
